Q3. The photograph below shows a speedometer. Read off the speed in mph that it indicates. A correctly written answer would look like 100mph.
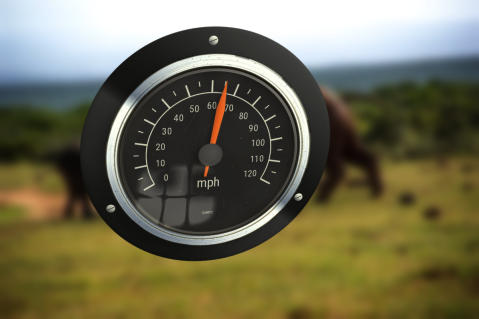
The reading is 65mph
